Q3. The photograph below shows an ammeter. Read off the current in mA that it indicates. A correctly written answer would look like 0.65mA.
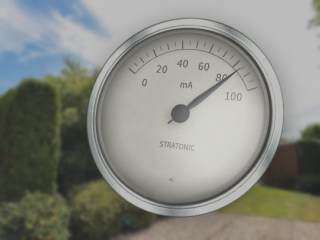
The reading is 85mA
